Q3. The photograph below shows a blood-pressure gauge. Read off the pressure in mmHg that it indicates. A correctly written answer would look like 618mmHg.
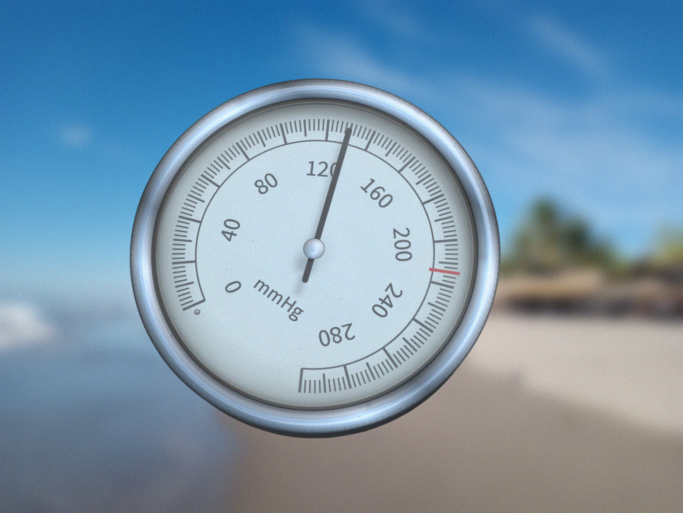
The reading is 130mmHg
